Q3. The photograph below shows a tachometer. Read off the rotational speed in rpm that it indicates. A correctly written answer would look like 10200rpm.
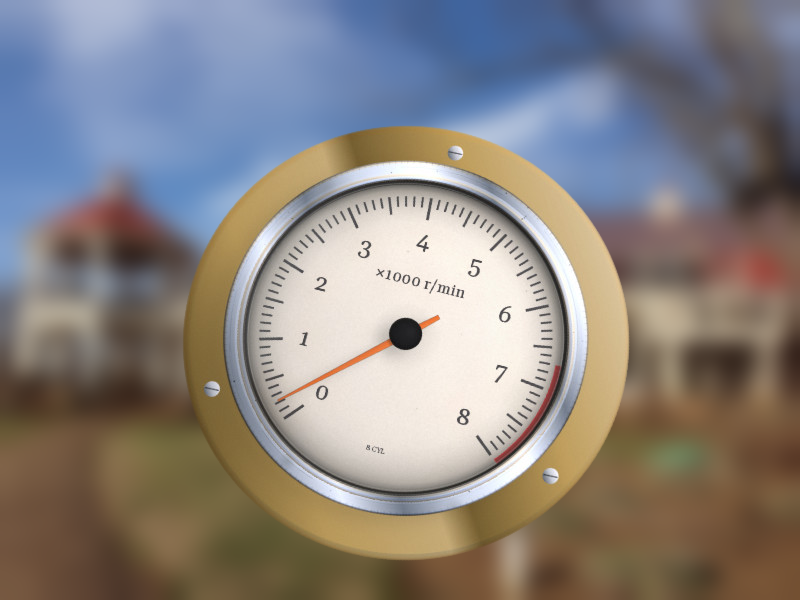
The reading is 200rpm
